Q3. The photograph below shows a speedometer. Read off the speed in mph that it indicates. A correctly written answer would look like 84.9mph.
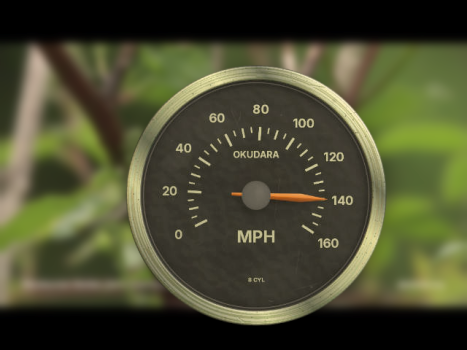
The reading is 140mph
